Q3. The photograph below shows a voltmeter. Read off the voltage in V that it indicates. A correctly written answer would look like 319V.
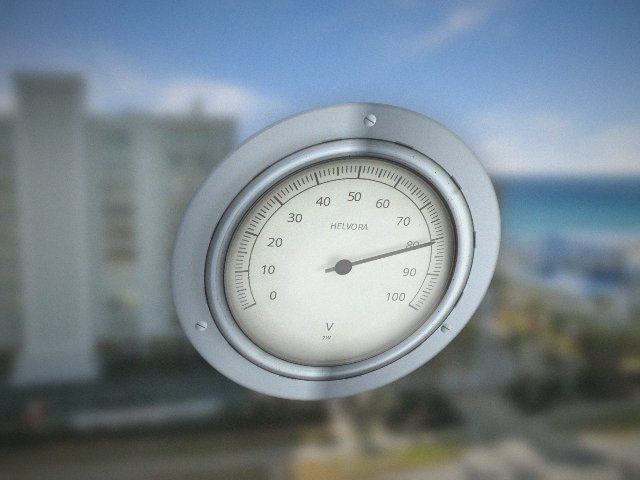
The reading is 80V
